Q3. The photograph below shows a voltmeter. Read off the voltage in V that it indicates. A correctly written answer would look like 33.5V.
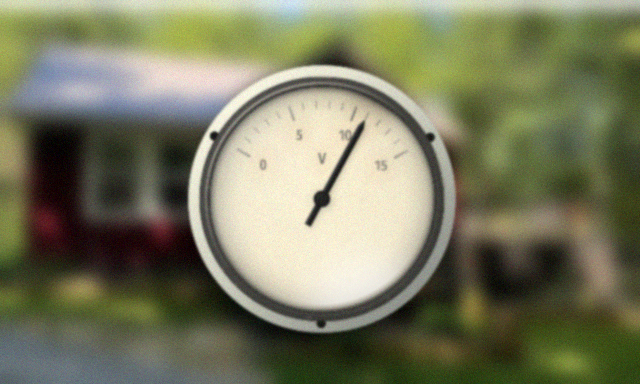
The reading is 11V
